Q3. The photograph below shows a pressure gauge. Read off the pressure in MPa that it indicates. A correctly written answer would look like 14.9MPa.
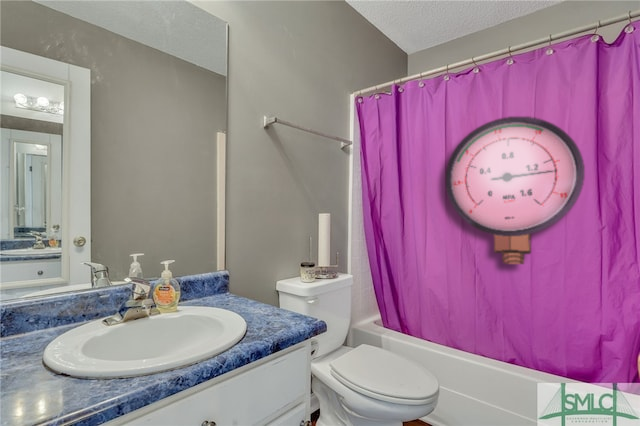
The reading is 1.3MPa
